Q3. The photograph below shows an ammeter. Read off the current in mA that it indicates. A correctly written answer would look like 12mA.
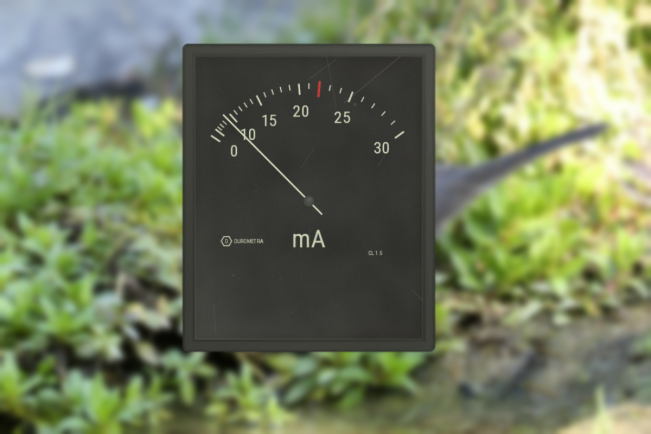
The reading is 9mA
